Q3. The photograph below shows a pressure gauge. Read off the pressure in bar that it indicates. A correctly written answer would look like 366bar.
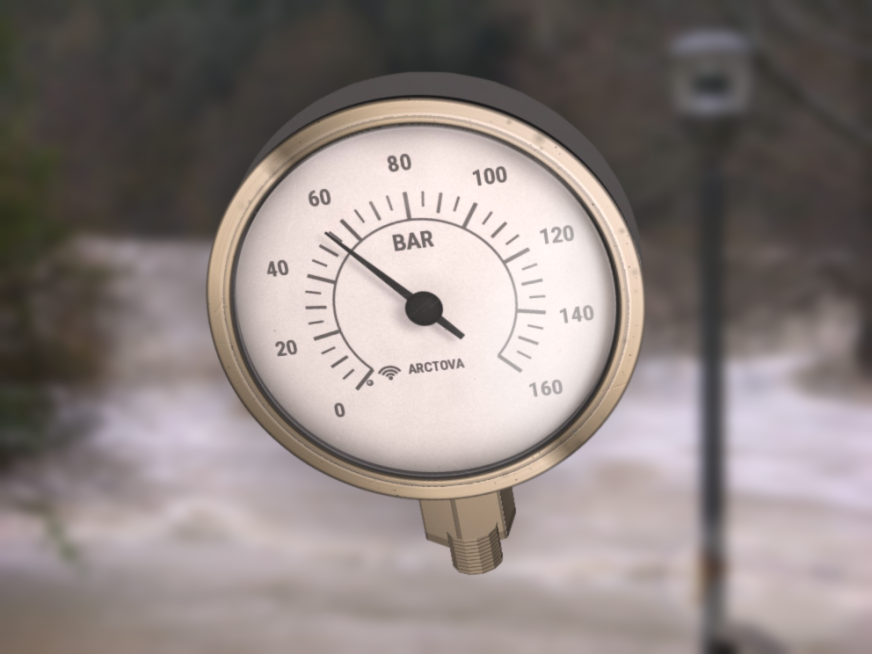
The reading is 55bar
